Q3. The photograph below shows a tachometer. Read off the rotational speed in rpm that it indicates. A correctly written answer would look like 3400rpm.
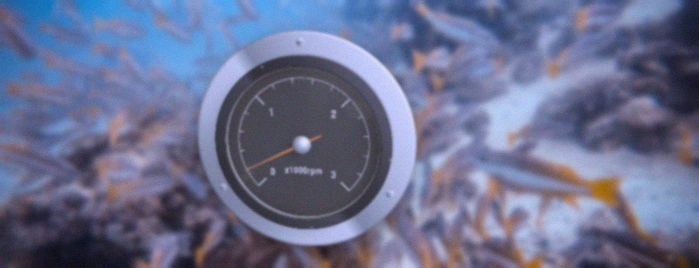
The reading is 200rpm
